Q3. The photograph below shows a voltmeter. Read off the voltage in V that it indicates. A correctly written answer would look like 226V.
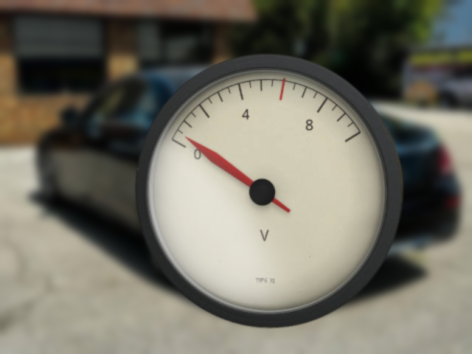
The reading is 0.5V
